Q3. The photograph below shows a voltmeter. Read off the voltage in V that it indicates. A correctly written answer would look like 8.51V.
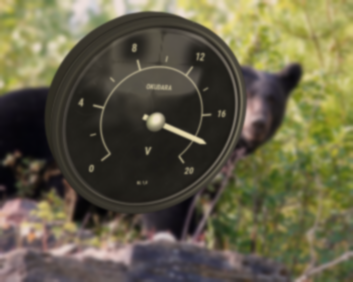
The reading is 18V
